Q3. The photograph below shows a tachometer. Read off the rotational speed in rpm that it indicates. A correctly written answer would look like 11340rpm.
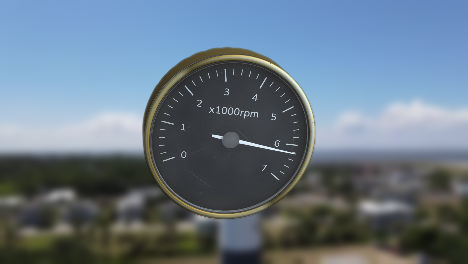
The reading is 6200rpm
